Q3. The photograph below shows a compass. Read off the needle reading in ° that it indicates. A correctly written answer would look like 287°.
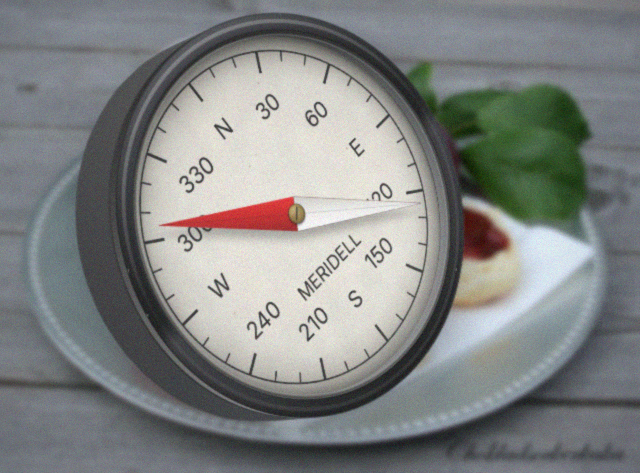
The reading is 305°
